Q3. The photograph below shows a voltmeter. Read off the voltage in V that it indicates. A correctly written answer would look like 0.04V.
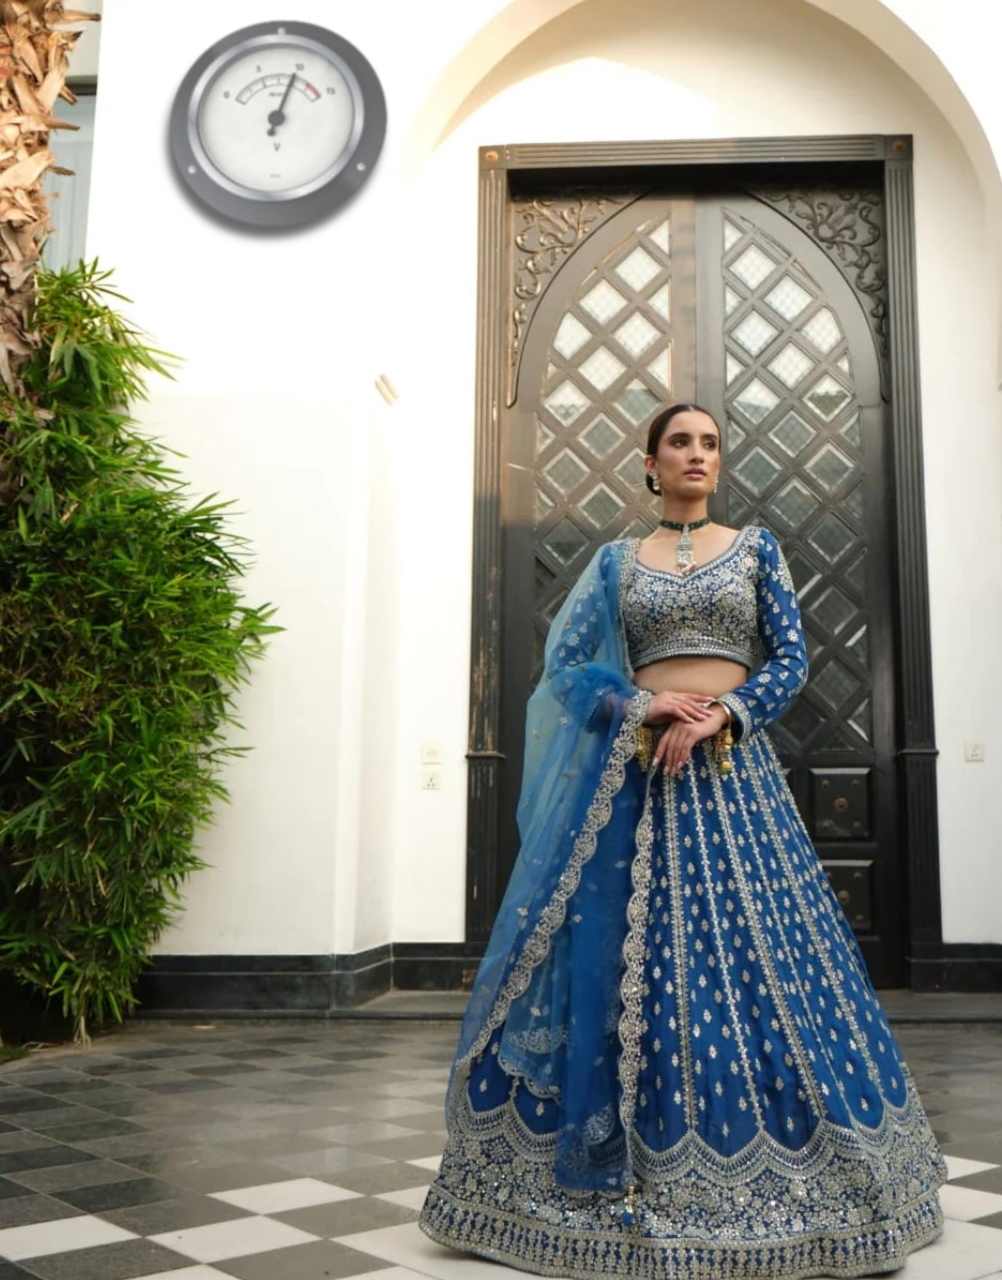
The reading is 10V
